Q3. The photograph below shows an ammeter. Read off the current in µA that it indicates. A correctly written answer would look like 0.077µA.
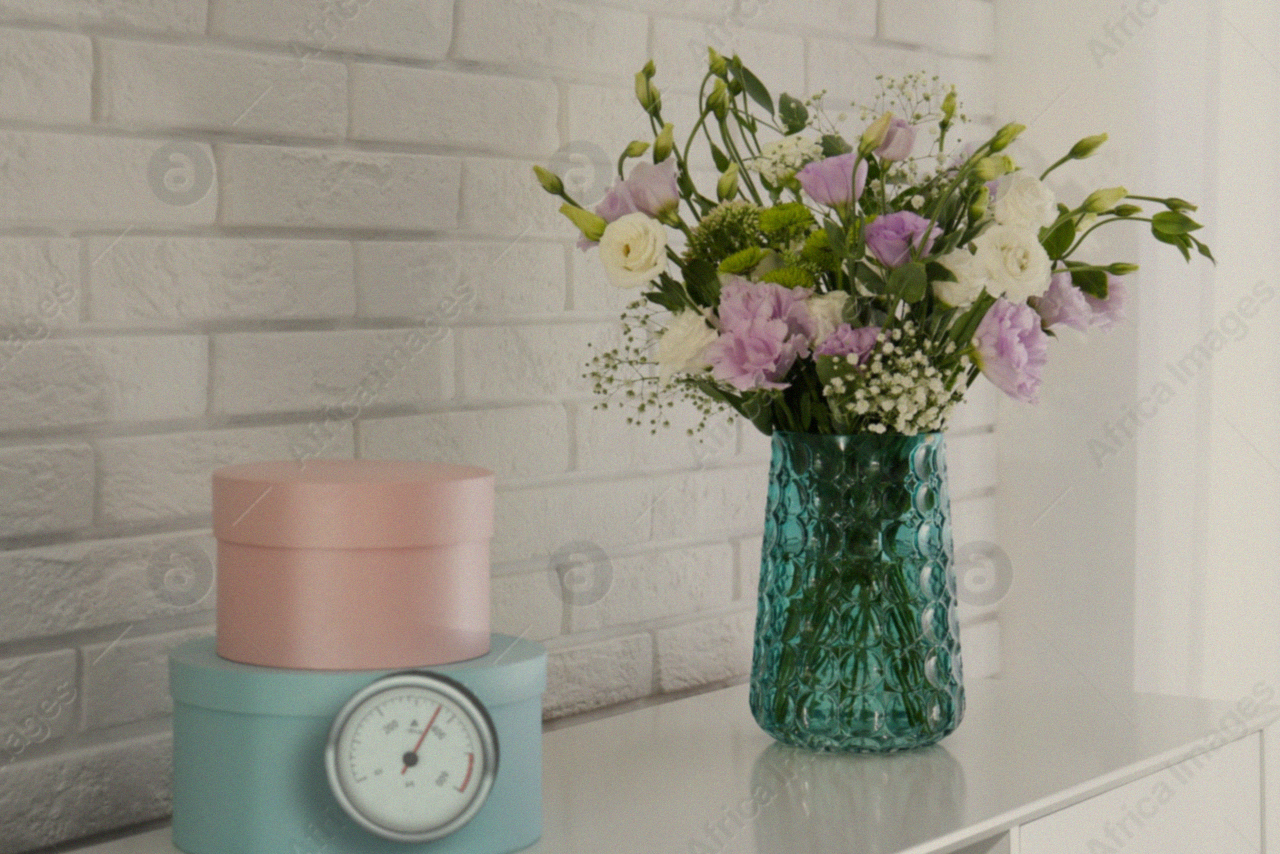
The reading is 360µA
